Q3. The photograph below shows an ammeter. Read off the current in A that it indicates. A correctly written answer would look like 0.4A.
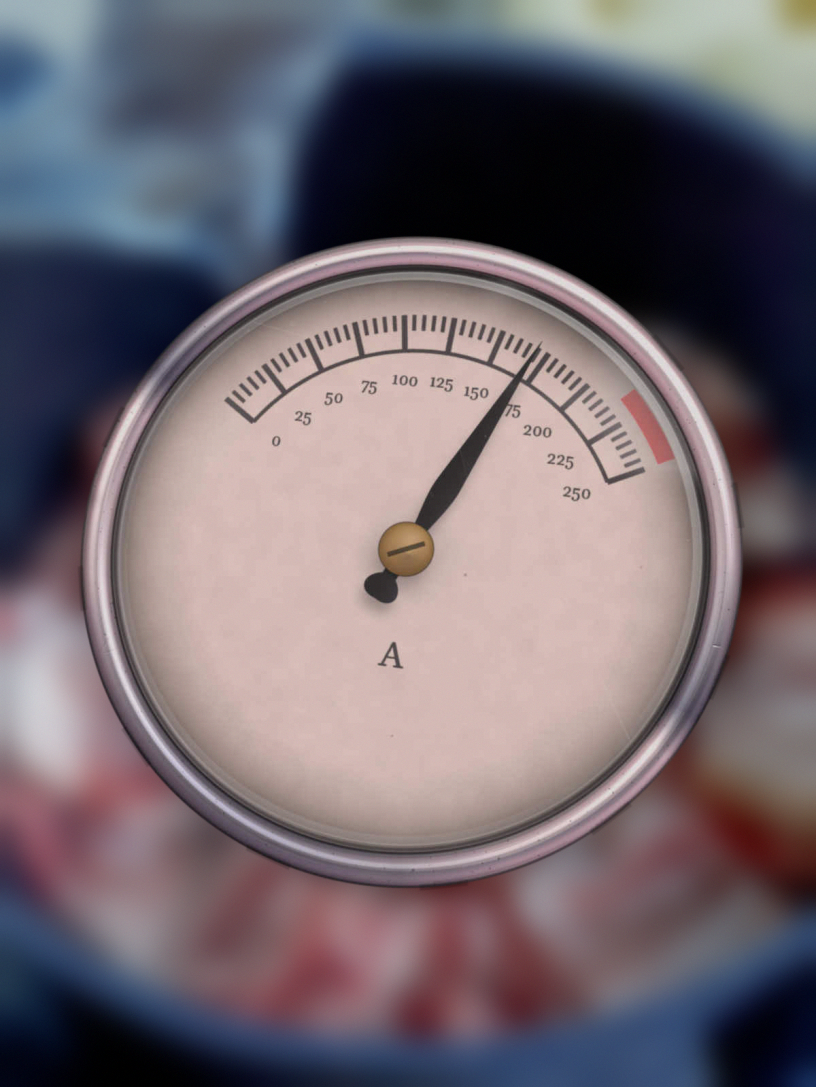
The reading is 170A
